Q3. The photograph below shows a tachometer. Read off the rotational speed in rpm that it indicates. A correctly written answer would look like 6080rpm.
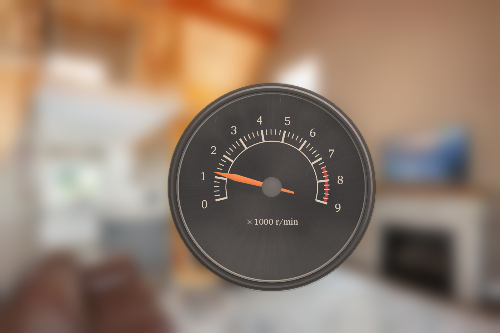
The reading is 1200rpm
